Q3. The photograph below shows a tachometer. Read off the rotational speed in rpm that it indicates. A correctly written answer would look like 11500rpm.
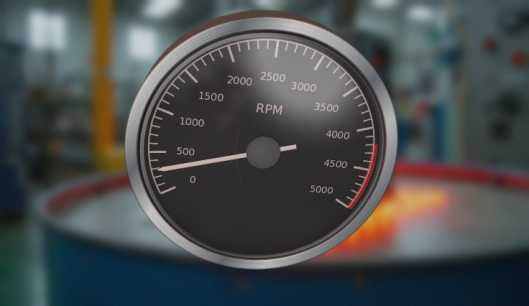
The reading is 300rpm
